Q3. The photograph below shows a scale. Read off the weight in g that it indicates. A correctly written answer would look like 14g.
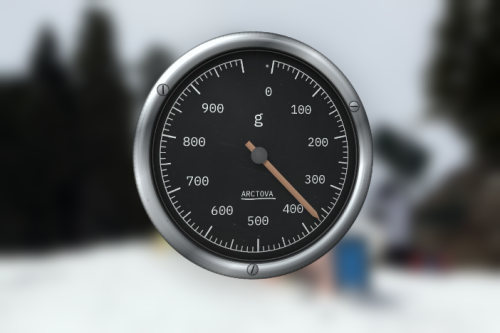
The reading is 370g
